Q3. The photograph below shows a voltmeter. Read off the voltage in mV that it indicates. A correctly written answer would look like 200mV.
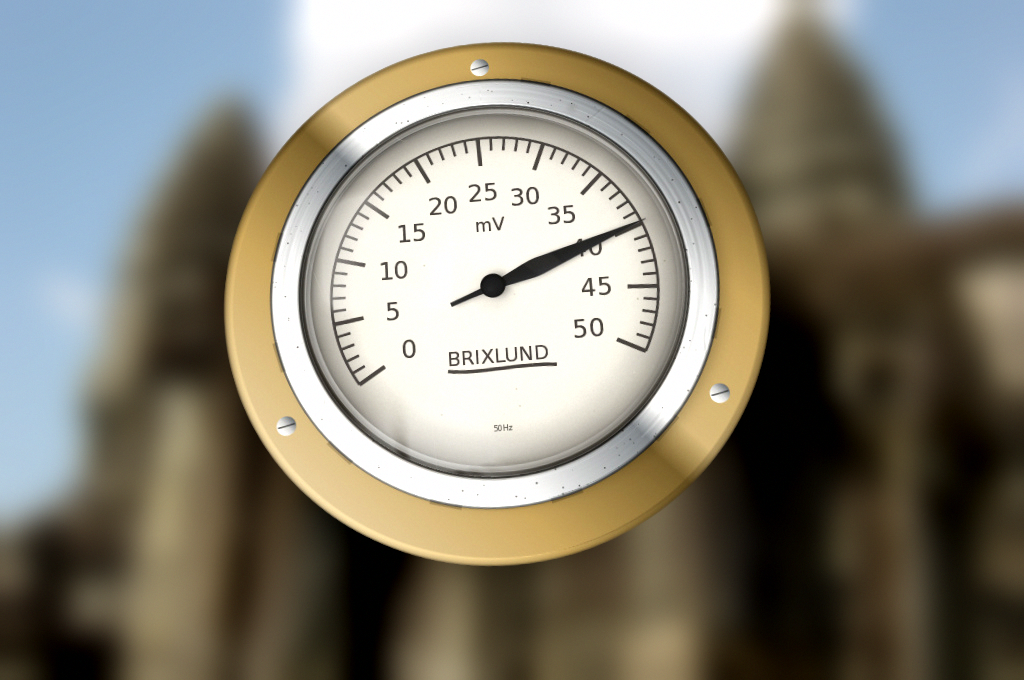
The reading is 40mV
